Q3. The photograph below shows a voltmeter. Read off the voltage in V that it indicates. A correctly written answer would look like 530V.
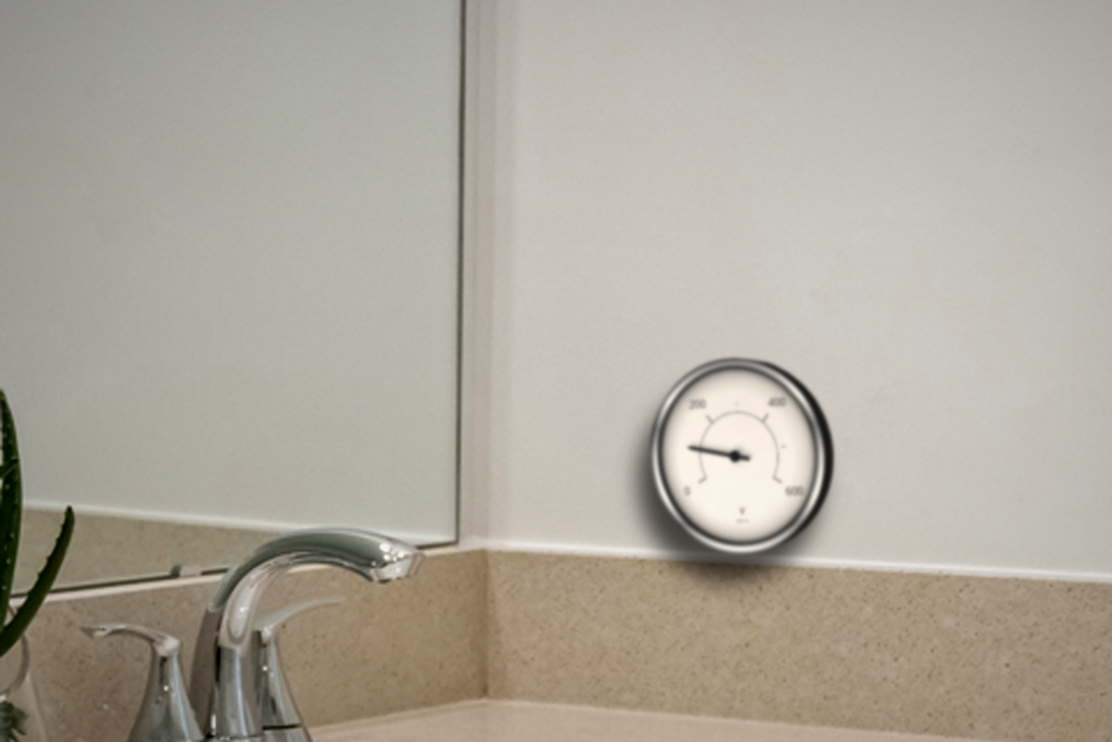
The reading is 100V
